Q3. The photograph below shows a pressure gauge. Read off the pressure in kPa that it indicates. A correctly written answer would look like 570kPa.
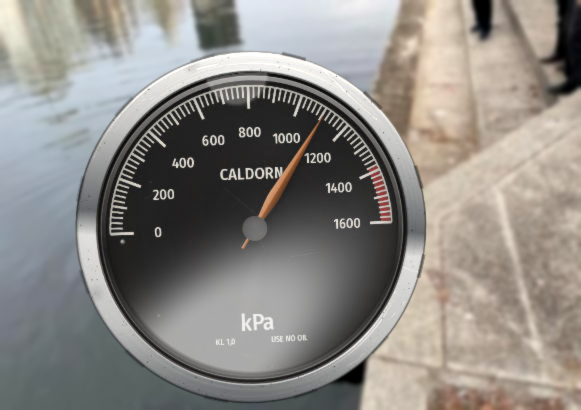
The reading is 1100kPa
